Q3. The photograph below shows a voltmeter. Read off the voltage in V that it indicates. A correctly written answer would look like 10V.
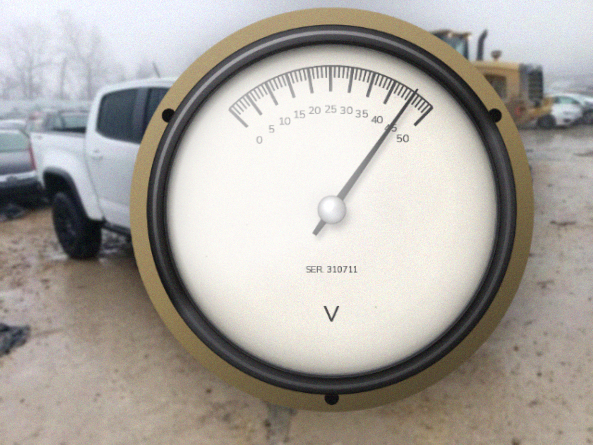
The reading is 45V
